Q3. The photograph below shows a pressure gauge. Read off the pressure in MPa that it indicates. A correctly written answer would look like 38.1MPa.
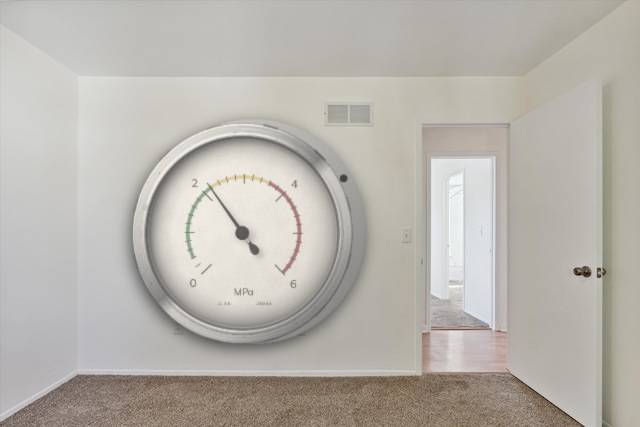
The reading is 2.2MPa
